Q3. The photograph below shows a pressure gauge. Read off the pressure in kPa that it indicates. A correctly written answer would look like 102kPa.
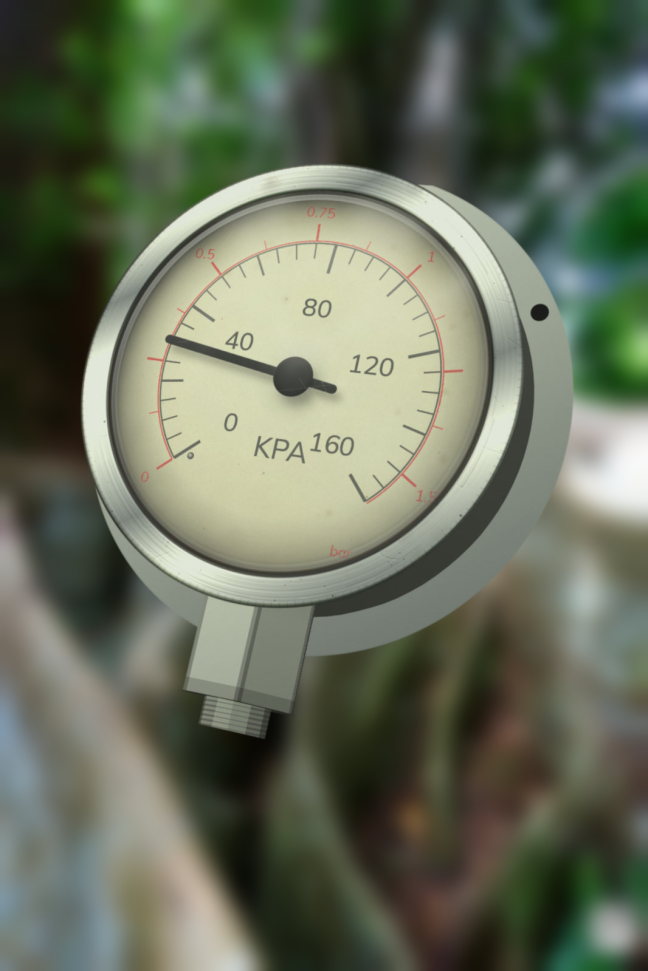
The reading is 30kPa
